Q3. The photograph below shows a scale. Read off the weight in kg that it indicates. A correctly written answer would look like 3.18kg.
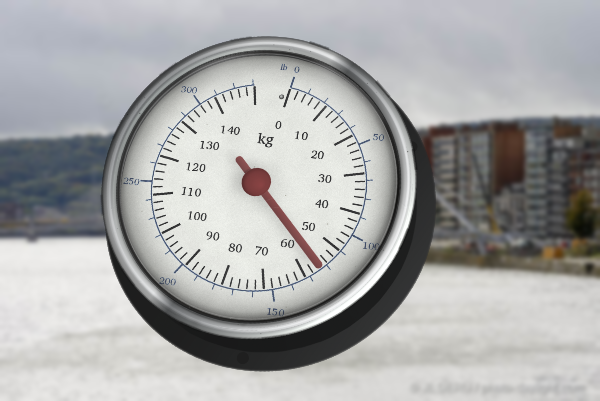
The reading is 56kg
